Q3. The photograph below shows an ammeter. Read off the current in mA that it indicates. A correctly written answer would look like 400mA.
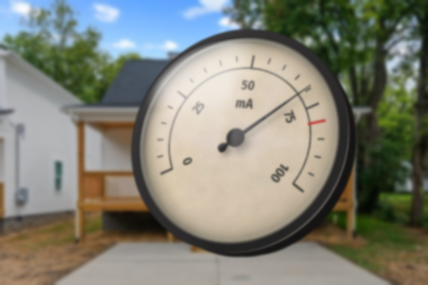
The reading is 70mA
